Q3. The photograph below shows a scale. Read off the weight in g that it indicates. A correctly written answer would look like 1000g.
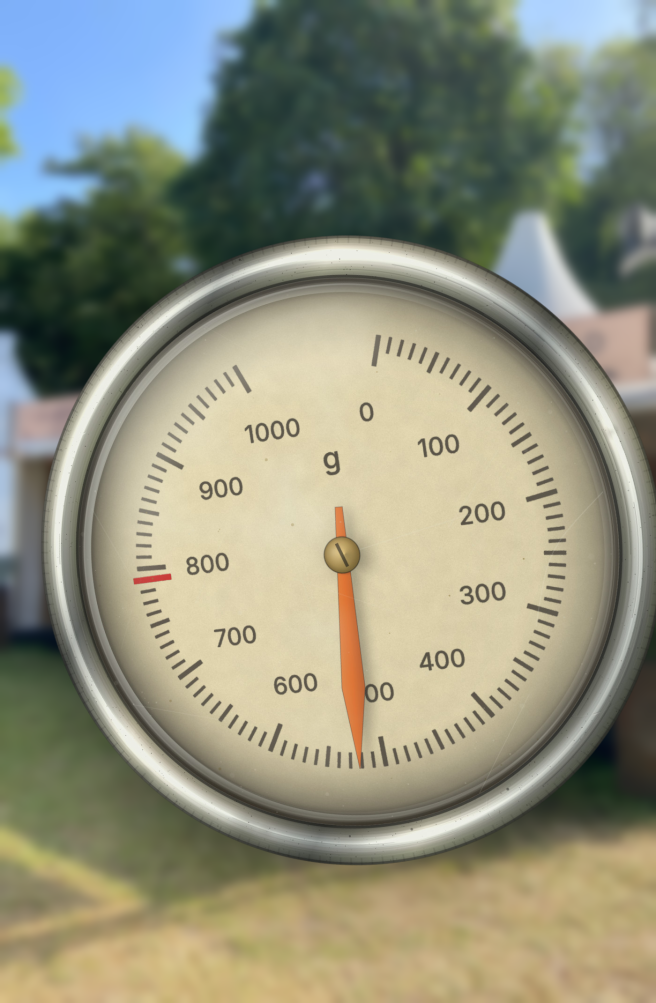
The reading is 520g
